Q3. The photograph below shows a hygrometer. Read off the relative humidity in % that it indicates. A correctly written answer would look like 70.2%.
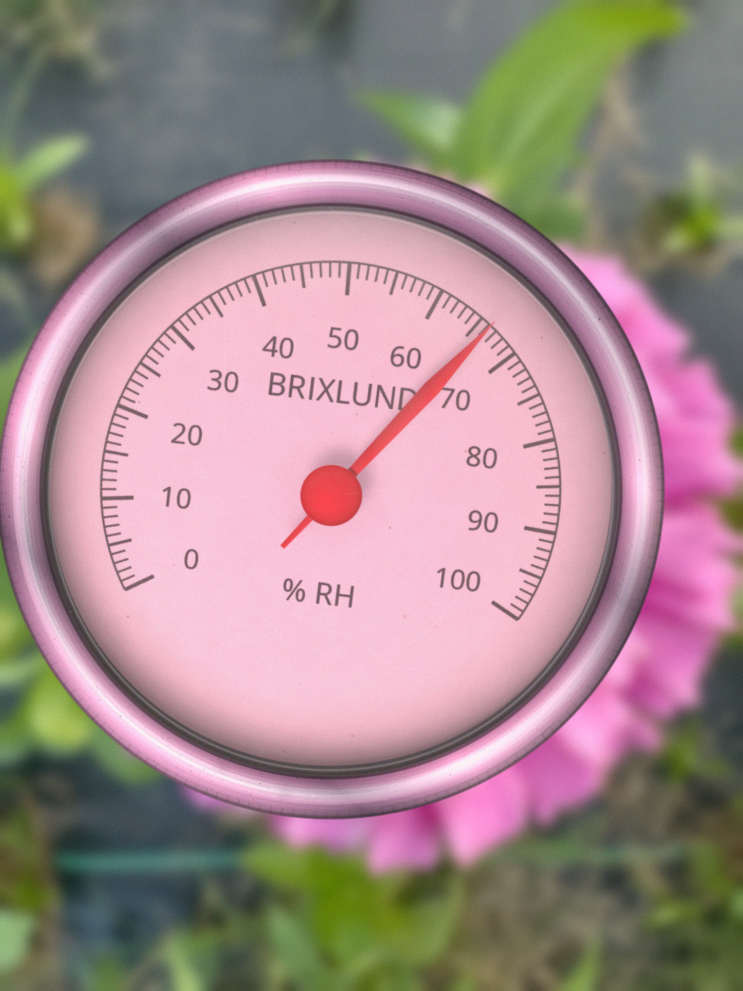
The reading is 66%
